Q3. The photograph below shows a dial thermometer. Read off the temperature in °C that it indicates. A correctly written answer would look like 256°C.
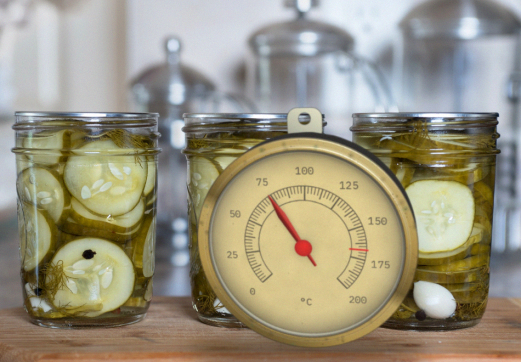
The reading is 75°C
